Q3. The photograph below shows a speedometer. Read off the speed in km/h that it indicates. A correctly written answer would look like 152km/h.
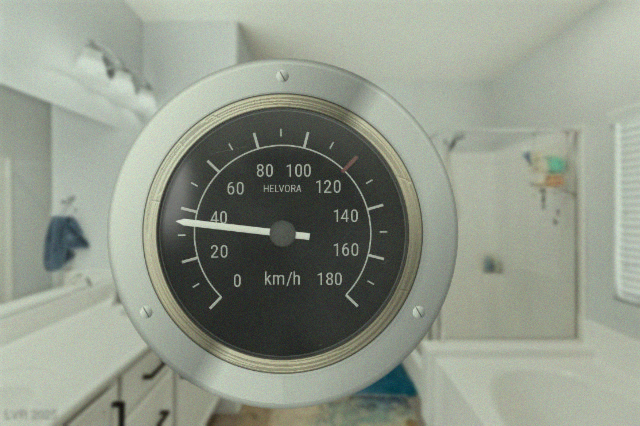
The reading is 35km/h
